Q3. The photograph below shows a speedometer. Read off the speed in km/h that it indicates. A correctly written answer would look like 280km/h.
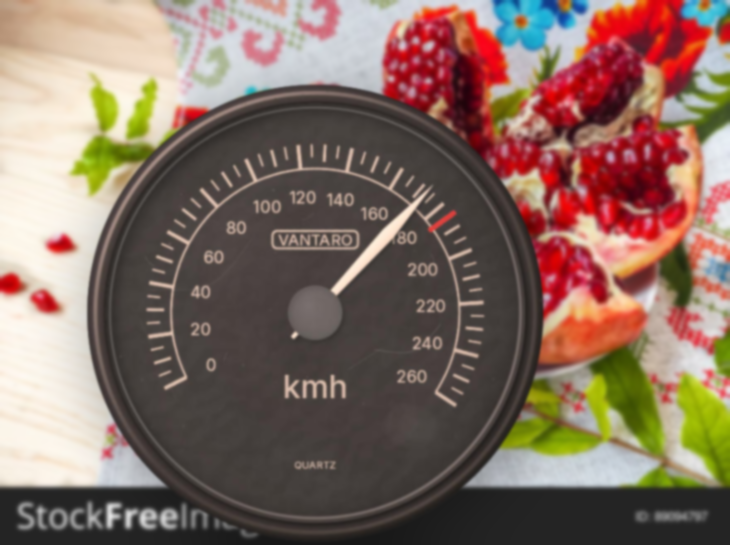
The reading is 172.5km/h
